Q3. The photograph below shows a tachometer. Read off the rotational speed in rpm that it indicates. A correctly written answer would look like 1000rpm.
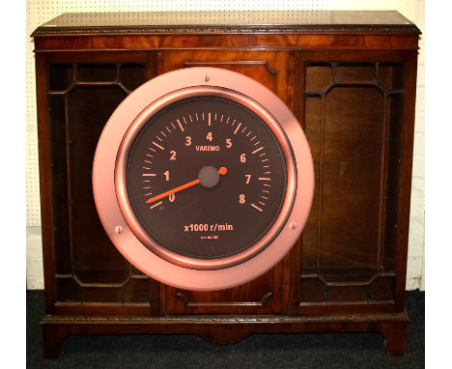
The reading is 200rpm
